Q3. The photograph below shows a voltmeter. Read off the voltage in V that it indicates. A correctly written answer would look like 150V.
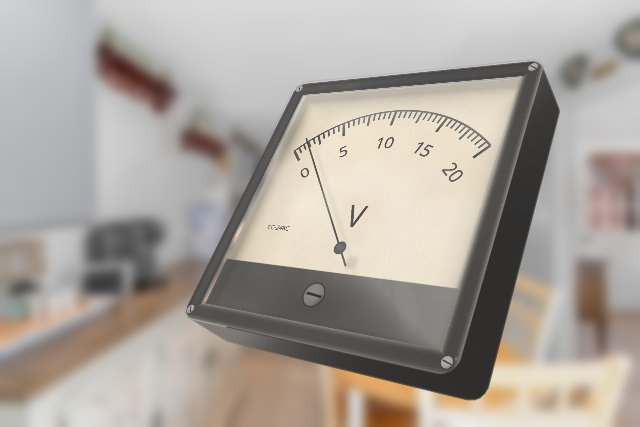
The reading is 1.5V
